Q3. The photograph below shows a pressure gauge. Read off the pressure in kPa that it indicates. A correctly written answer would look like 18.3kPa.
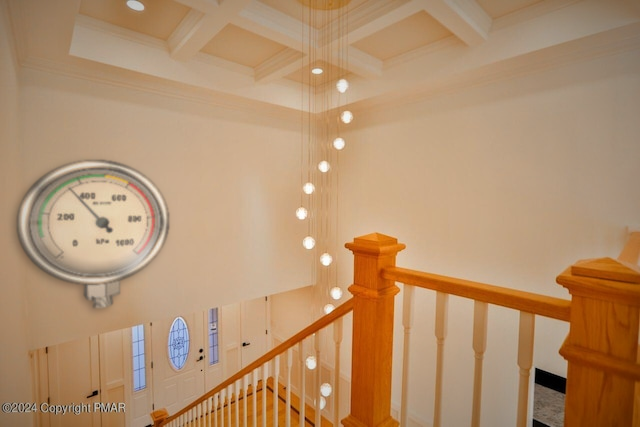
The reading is 350kPa
